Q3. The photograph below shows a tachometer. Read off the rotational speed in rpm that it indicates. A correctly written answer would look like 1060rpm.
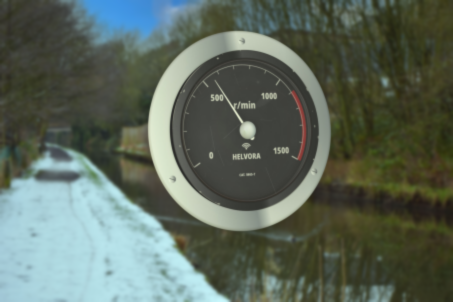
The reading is 550rpm
